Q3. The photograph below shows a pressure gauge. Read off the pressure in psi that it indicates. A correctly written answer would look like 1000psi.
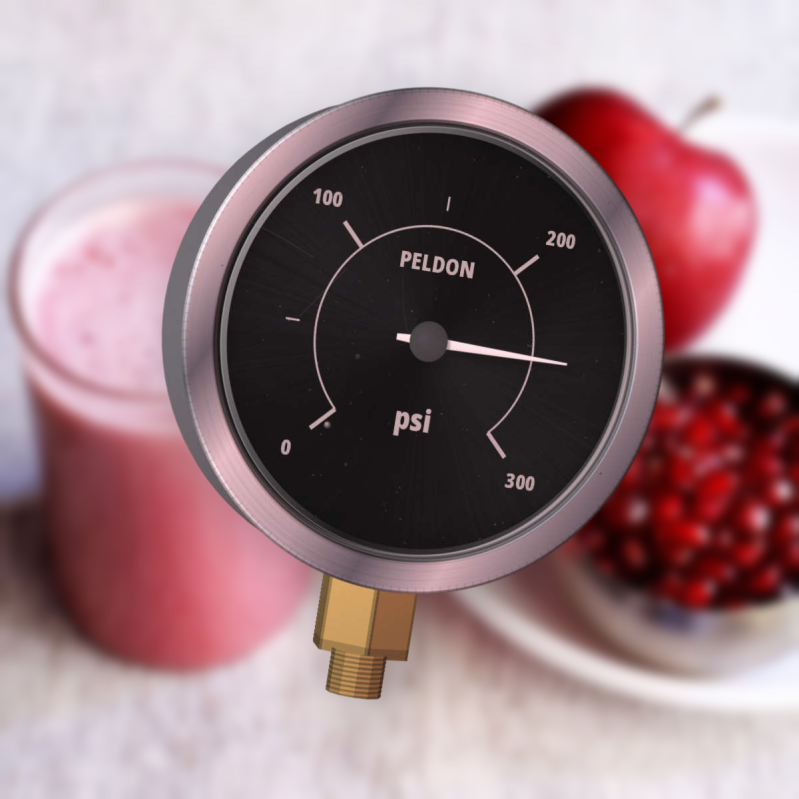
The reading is 250psi
